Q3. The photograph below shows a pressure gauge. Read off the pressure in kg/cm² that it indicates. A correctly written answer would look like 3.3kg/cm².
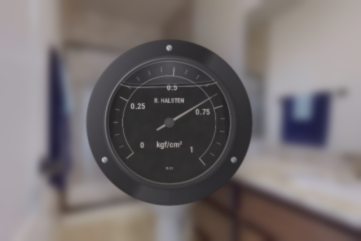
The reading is 0.7kg/cm²
